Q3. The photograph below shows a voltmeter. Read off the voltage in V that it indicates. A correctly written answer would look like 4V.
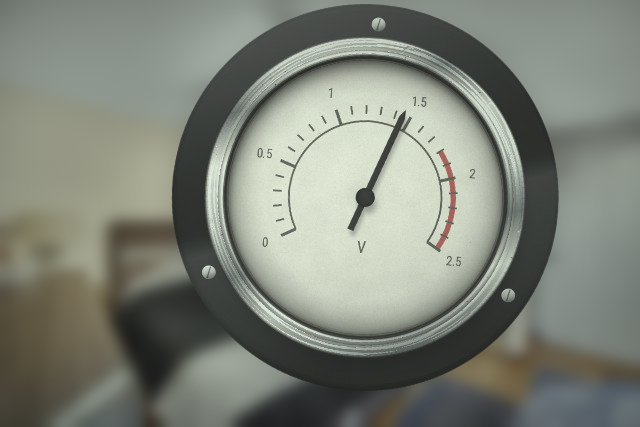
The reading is 1.45V
